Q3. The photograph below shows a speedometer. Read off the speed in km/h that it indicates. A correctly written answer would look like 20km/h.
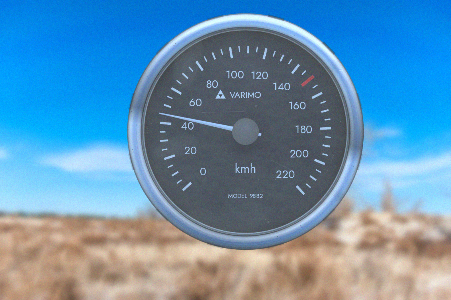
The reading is 45km/h
